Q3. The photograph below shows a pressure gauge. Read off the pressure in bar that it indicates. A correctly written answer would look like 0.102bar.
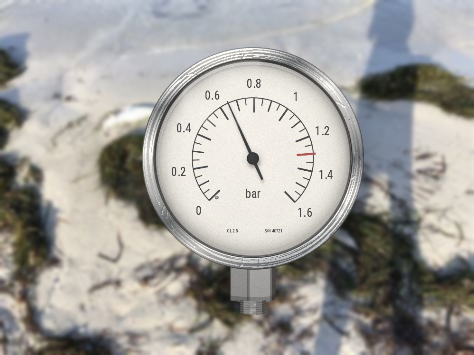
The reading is 0.65bar
